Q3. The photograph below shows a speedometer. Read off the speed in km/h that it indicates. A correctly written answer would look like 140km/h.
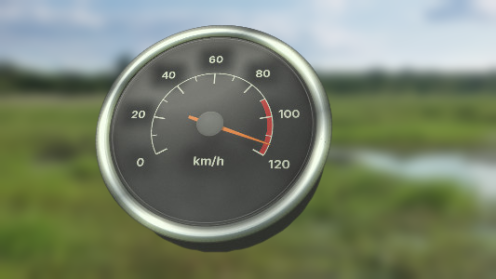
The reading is 115km/h
